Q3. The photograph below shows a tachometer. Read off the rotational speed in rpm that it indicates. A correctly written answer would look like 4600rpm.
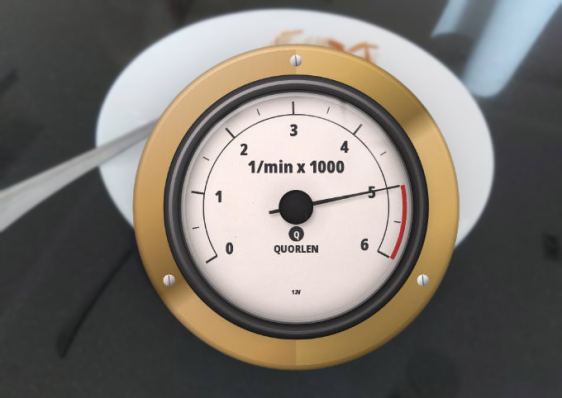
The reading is 5000rpm
